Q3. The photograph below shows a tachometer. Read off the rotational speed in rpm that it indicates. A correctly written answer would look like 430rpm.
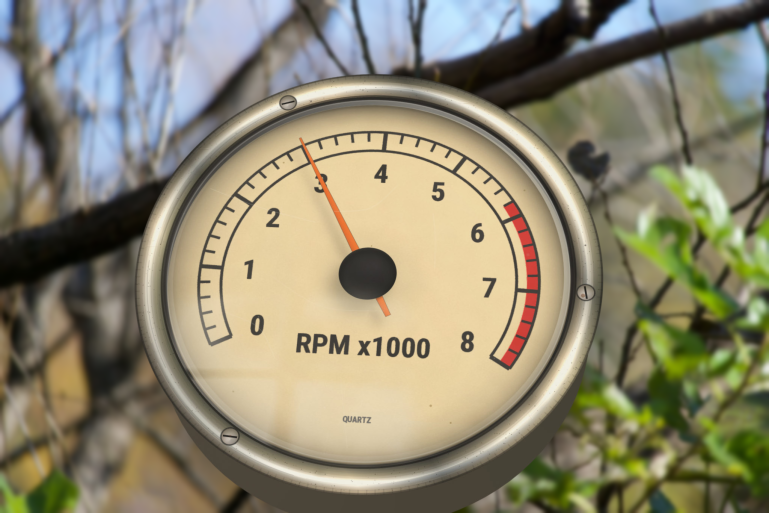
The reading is 3000rpm
